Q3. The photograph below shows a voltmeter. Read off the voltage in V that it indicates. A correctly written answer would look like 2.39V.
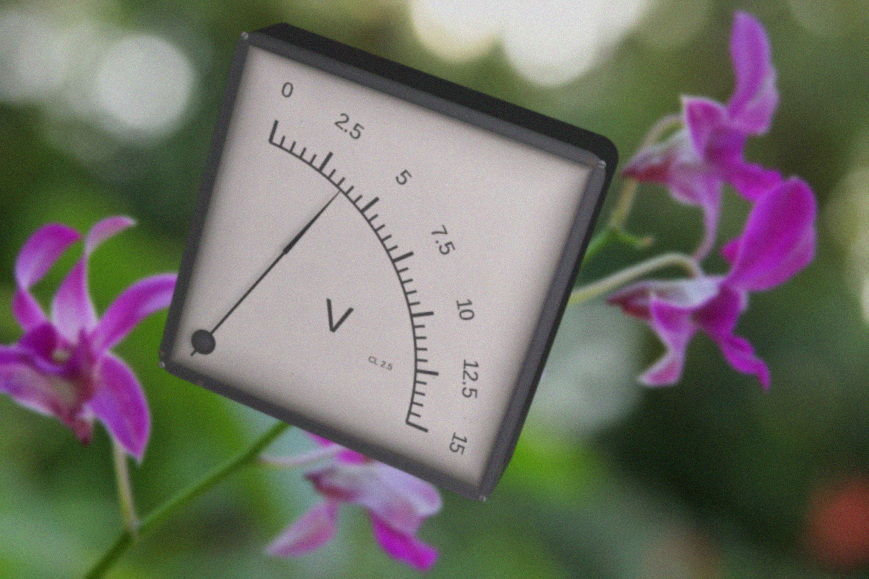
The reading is 3.75V
